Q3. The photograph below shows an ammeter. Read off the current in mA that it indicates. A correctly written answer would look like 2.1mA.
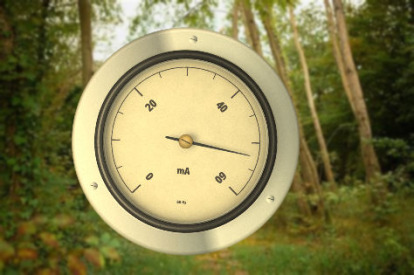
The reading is 52.5mA
